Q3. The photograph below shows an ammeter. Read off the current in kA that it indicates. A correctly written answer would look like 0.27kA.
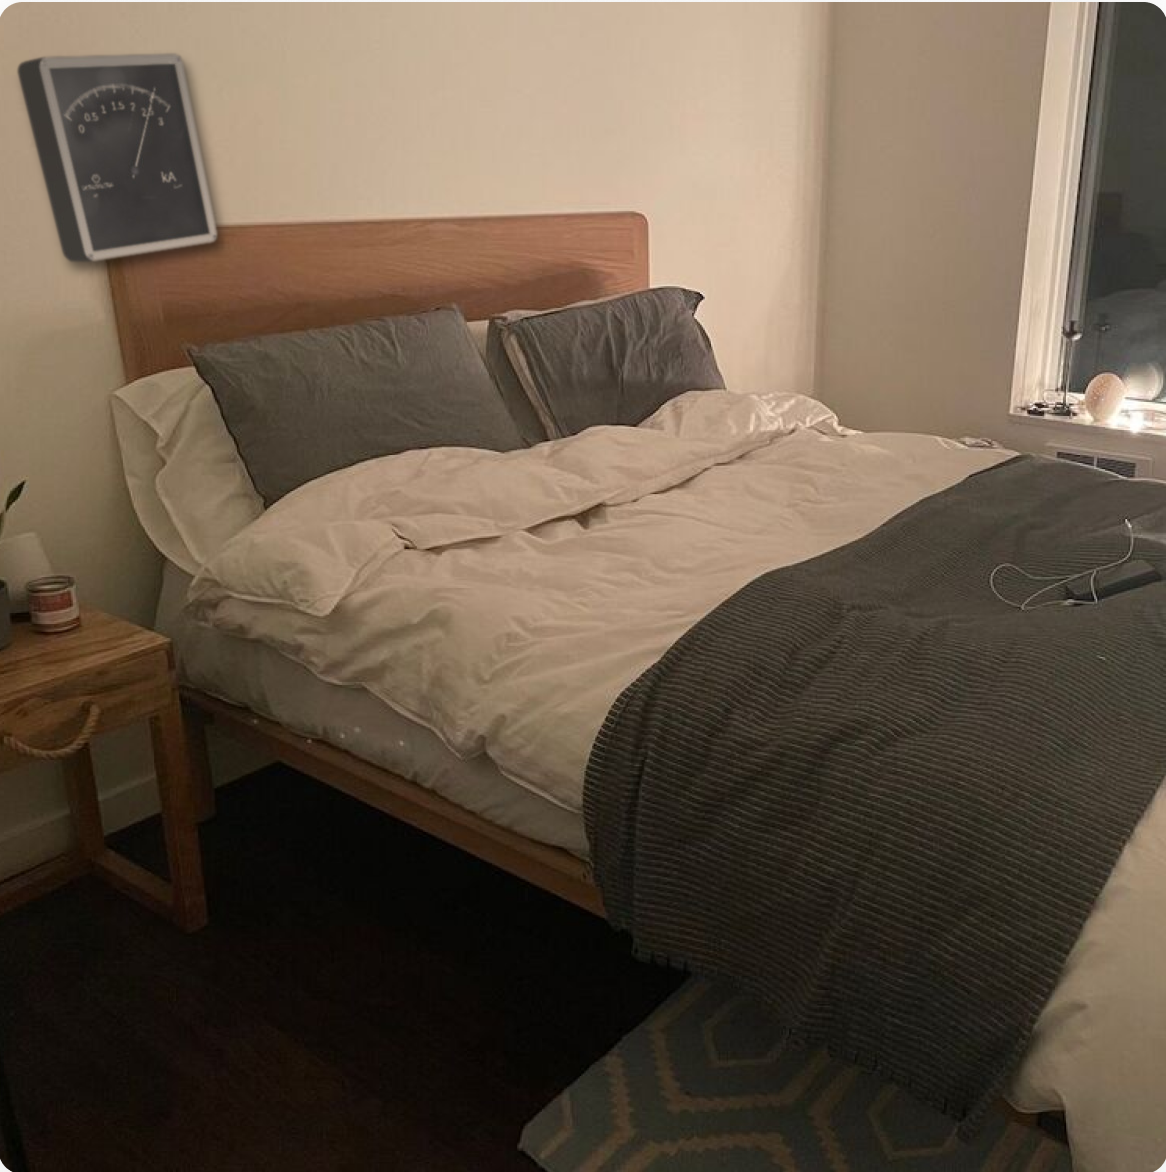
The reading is 2.5kA
